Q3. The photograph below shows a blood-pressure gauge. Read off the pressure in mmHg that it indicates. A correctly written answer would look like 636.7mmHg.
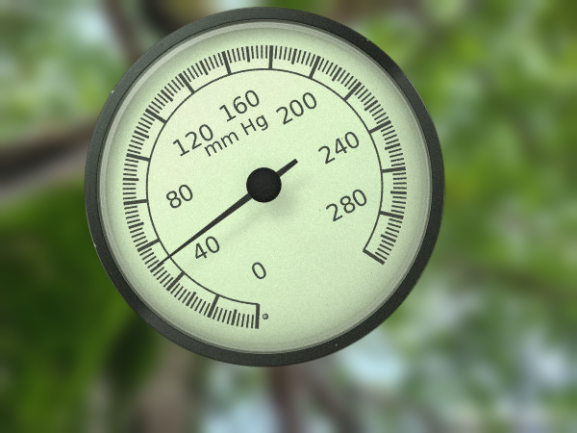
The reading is 50mmHg
